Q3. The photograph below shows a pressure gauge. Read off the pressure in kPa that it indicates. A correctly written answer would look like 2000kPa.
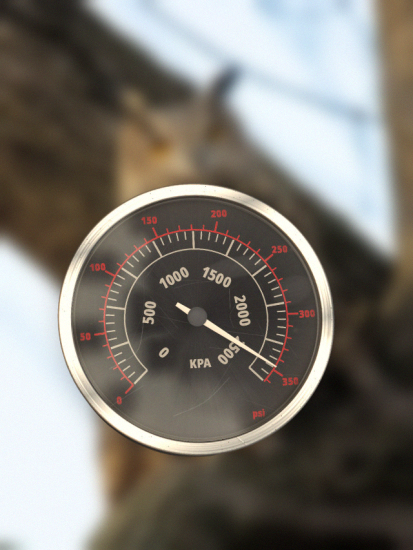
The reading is 2400kPa
